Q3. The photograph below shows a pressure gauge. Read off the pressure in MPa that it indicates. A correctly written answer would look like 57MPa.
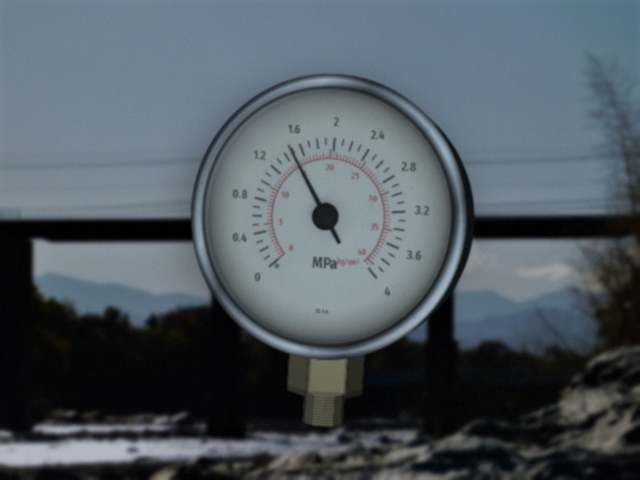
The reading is 1.5MPa
